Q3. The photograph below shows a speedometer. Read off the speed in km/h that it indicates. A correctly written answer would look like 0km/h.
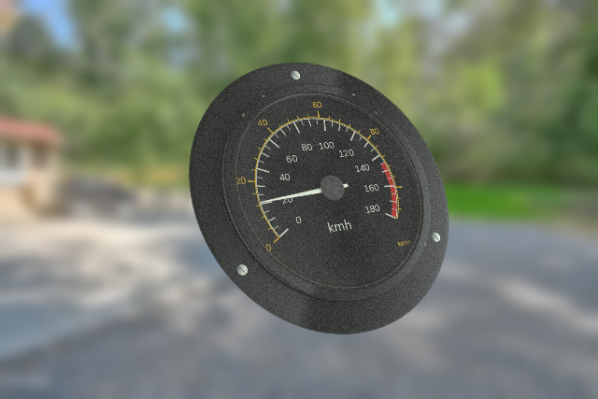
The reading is 20km/h
